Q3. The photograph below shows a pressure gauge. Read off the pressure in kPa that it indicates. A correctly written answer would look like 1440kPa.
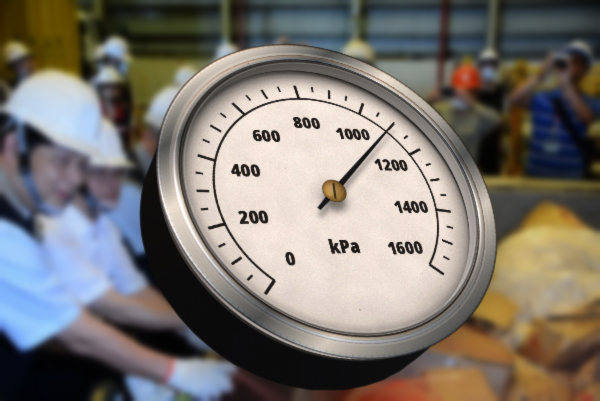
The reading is 1100kPa
